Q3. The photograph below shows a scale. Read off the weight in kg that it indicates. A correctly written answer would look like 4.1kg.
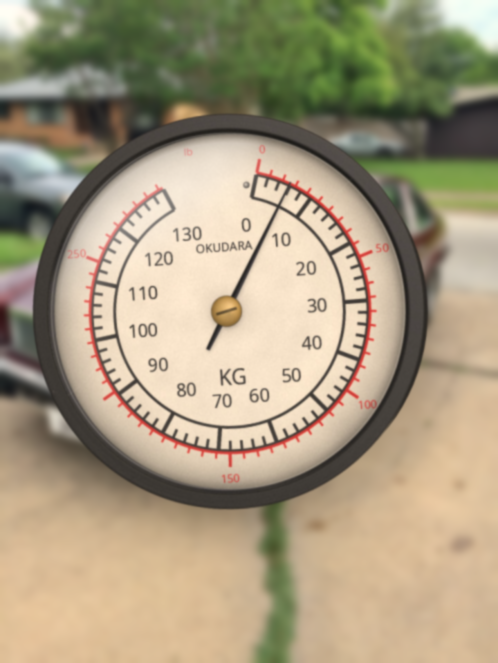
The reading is 6kg
